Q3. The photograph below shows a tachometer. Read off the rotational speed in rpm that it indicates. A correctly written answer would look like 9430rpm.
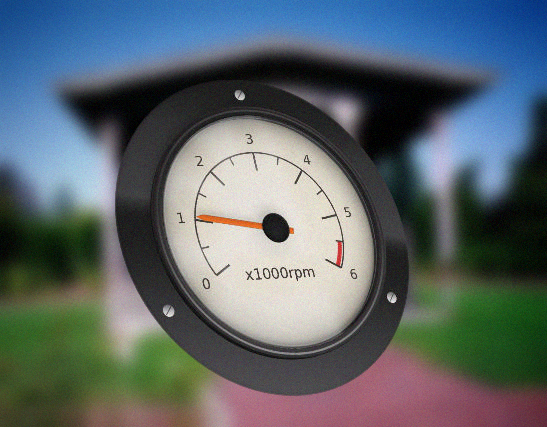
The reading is 1000rpm
